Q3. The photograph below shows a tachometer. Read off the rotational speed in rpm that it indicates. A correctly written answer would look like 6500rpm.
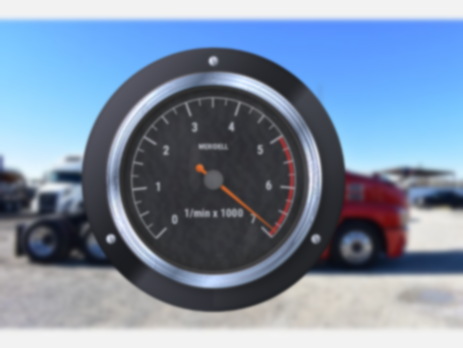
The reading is 6875rpm
